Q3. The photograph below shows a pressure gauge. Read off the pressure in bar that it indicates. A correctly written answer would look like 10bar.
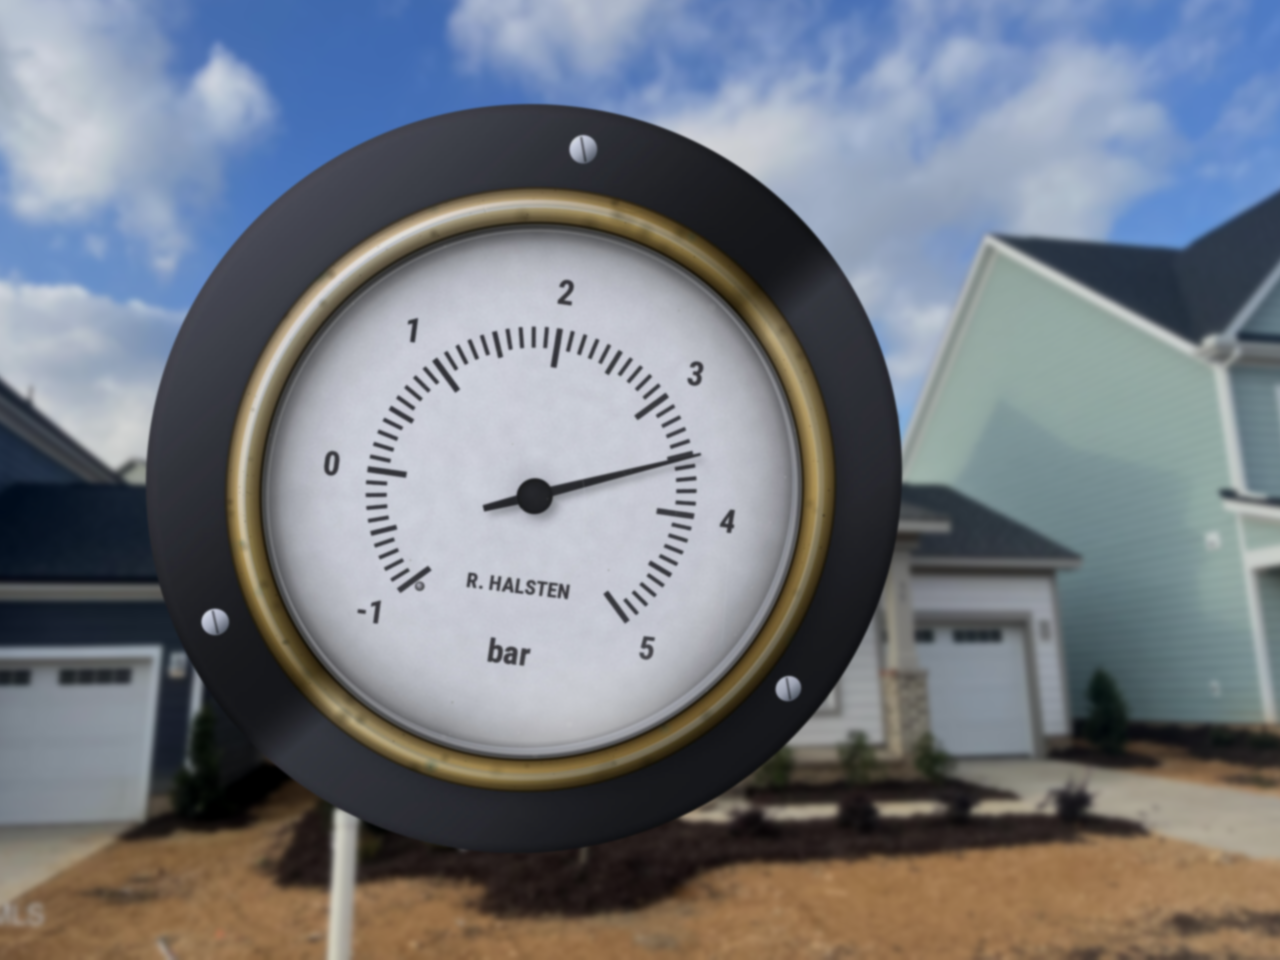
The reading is 3.5bar
